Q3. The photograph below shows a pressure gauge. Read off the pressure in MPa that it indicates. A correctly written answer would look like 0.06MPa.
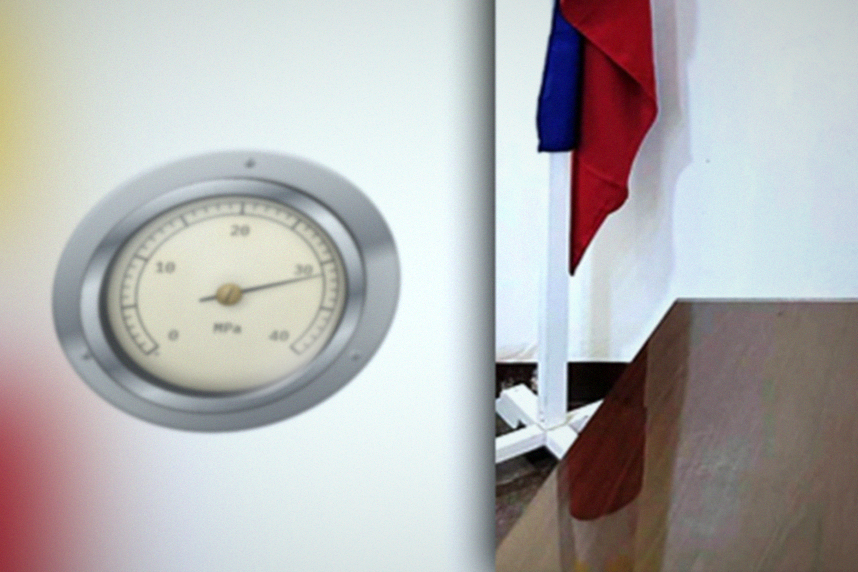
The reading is 31MPa
